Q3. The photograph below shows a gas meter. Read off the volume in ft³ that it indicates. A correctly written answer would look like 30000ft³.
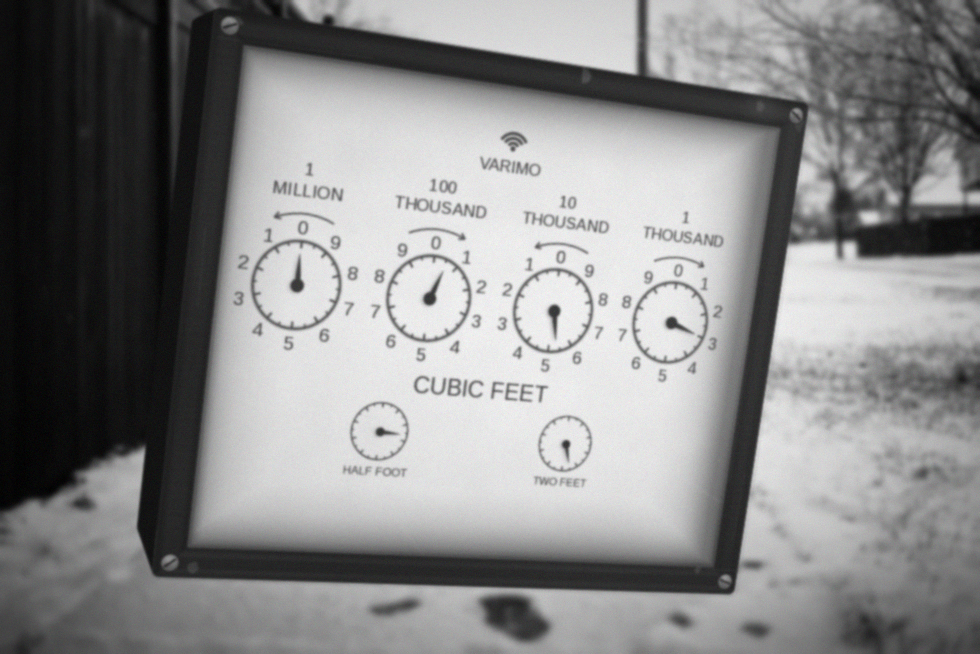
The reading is 5300ft³
